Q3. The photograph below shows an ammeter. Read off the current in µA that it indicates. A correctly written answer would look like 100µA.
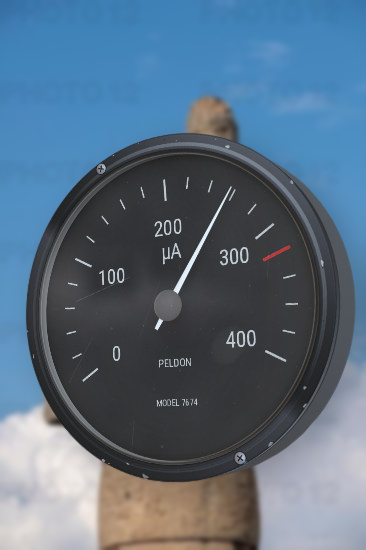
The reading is 260µA
